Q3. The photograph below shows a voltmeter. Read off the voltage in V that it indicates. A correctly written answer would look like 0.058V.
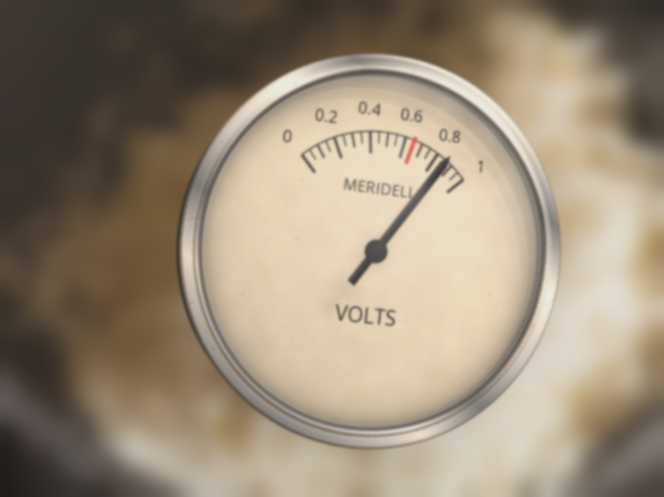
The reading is 0.85V
